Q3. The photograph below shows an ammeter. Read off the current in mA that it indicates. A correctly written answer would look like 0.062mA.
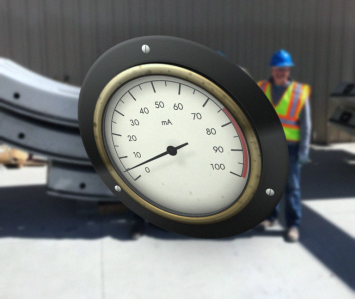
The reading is 5mA
